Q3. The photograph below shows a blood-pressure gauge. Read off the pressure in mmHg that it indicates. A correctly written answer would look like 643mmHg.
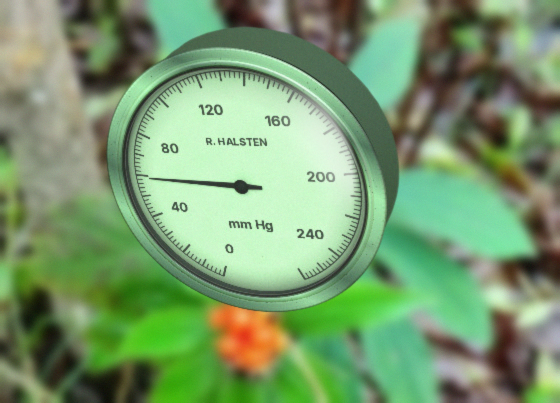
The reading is 60mmHg
